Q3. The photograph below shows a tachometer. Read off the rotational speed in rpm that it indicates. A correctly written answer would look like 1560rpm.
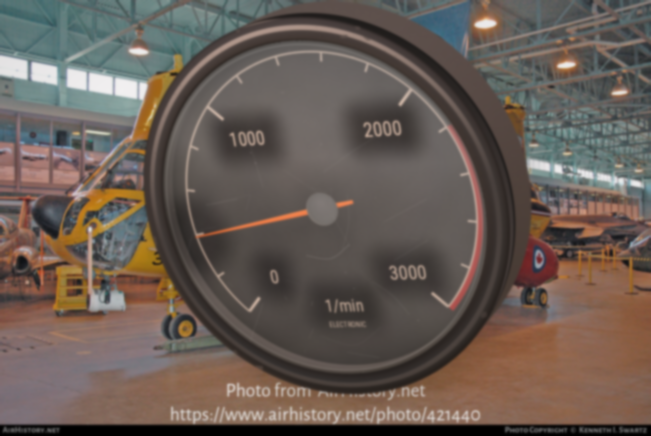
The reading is 400rpm
